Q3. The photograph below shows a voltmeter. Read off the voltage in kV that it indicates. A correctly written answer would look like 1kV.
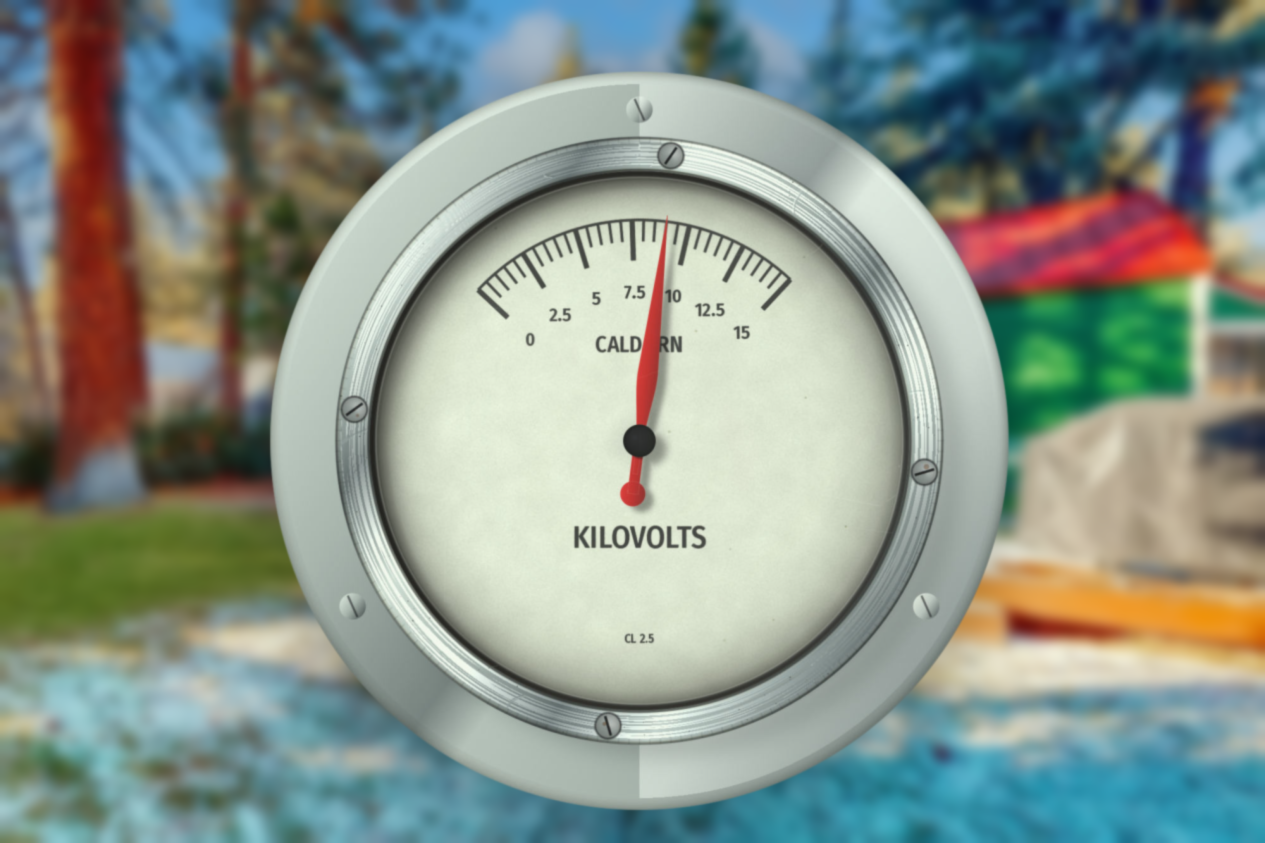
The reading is 9kV
